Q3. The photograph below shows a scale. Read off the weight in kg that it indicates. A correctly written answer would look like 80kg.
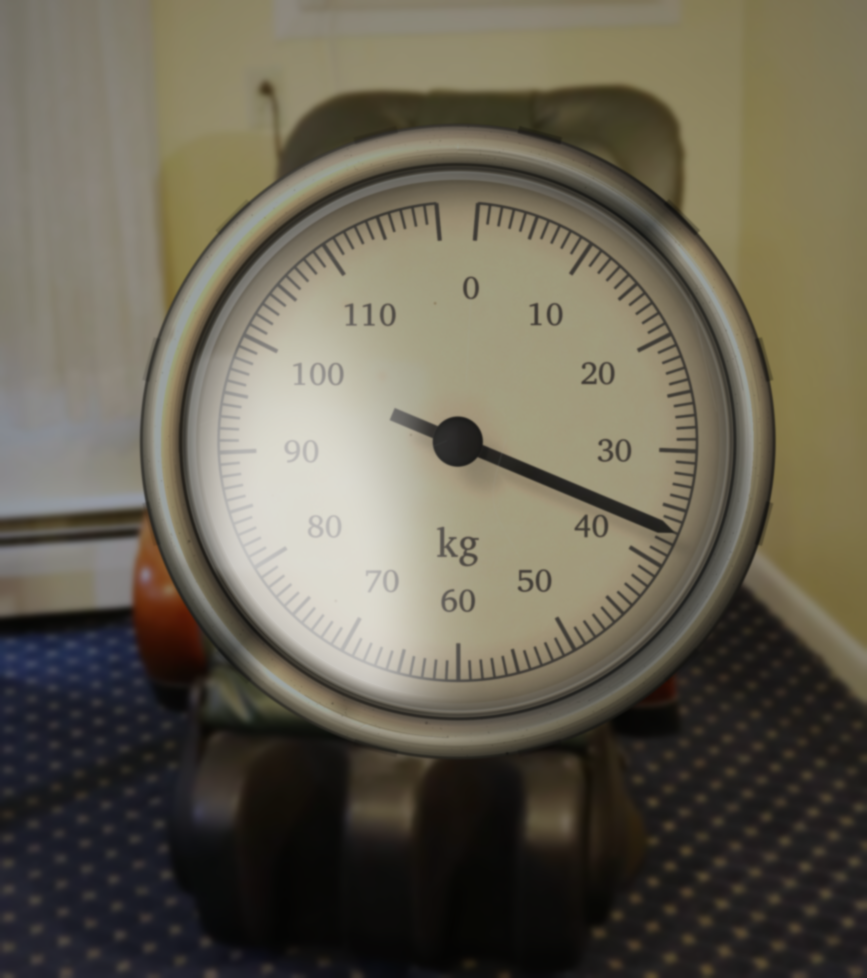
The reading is 37kg
